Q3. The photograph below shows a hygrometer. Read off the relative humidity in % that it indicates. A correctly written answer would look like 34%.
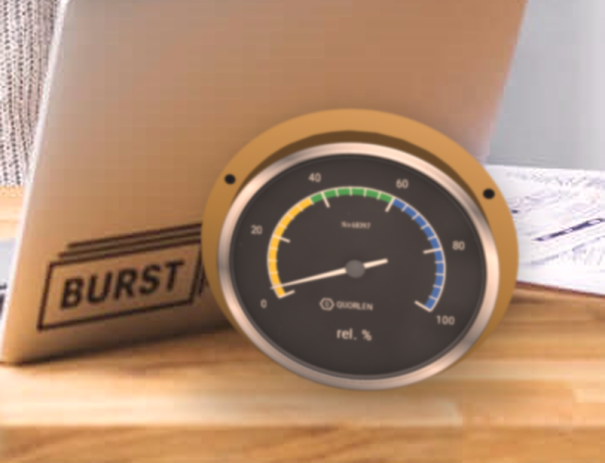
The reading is 4%
